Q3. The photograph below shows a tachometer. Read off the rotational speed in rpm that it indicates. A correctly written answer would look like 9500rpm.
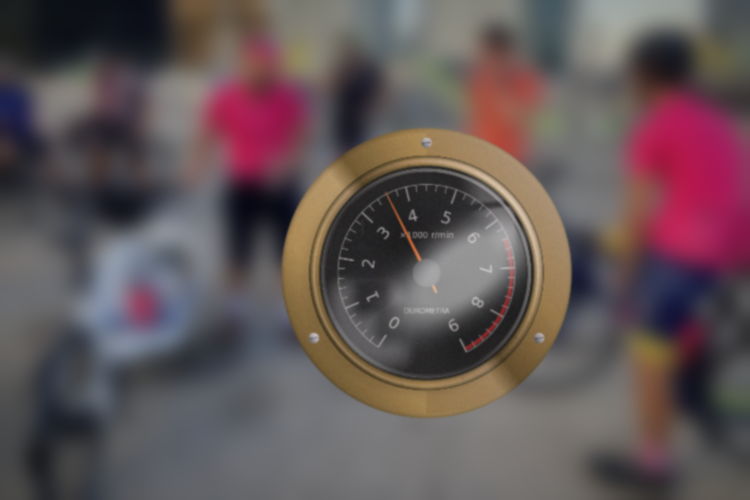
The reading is 3600rpm
